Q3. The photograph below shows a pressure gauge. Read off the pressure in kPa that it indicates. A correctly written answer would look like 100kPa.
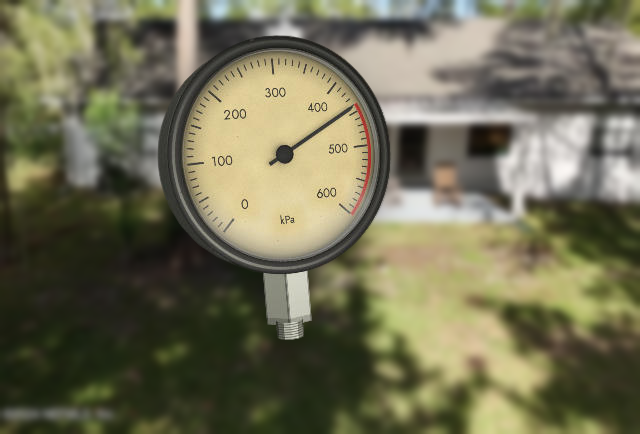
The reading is 440kPa
